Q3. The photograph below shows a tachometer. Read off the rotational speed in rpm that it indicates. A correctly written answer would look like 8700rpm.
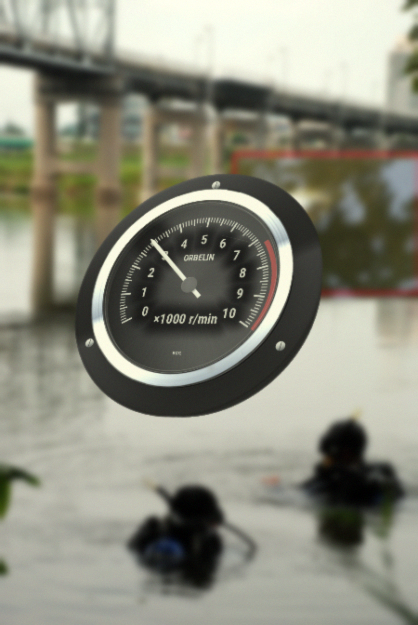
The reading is 3000rpm
